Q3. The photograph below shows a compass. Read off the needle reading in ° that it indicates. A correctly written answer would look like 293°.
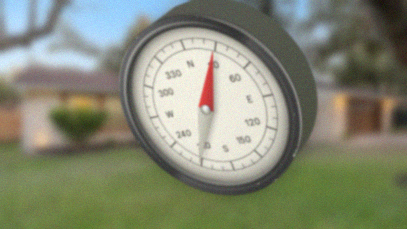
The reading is 30°
